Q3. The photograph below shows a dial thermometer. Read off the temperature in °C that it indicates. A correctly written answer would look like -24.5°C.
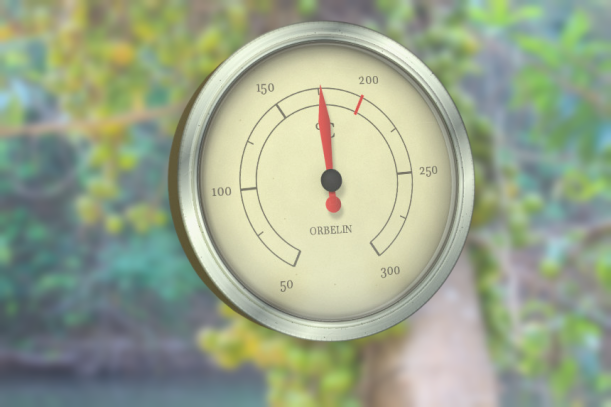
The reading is 175°C
